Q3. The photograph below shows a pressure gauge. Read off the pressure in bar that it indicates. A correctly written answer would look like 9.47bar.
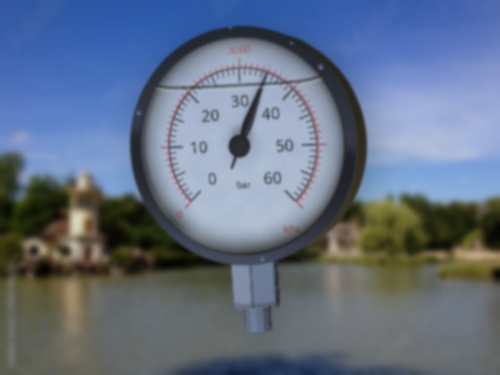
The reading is 35bar
